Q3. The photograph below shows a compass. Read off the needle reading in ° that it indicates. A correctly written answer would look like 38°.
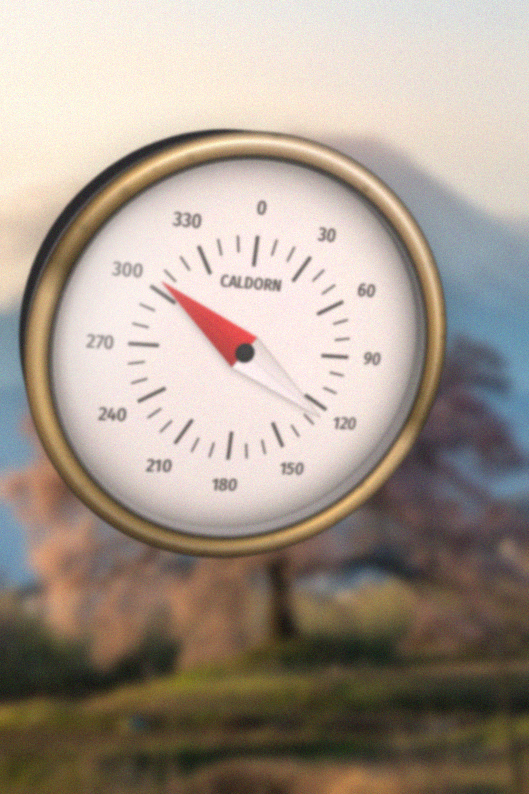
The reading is 305°
